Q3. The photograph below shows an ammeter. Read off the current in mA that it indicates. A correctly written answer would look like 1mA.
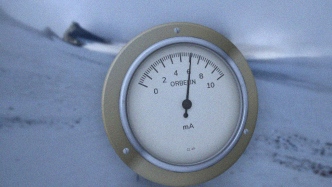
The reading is 6mA
